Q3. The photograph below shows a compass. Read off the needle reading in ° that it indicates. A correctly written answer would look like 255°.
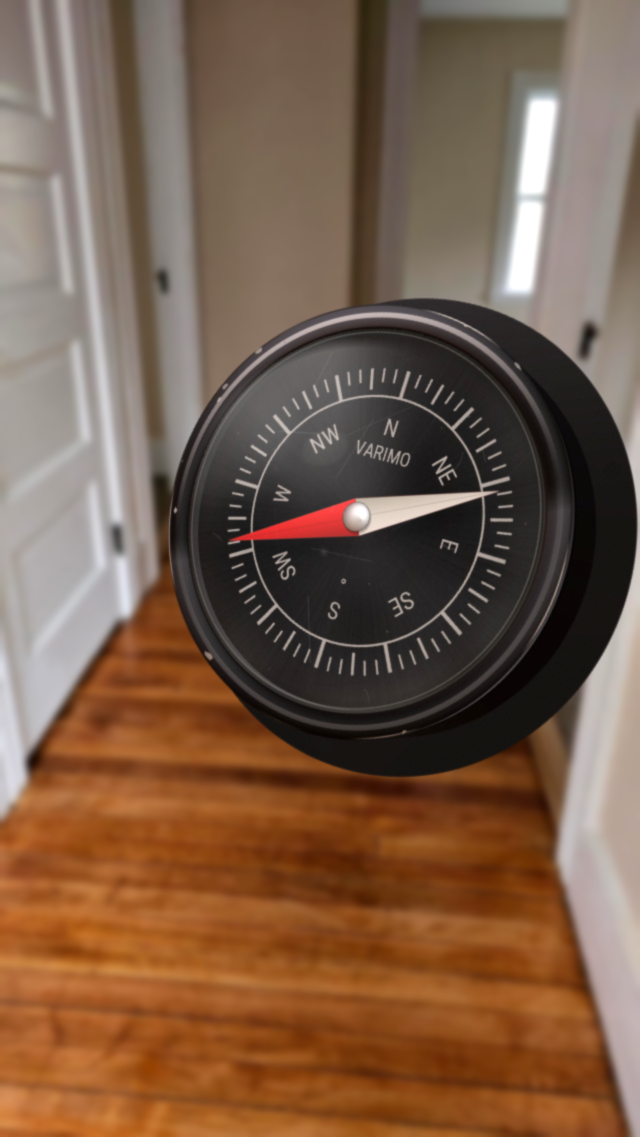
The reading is 245°
